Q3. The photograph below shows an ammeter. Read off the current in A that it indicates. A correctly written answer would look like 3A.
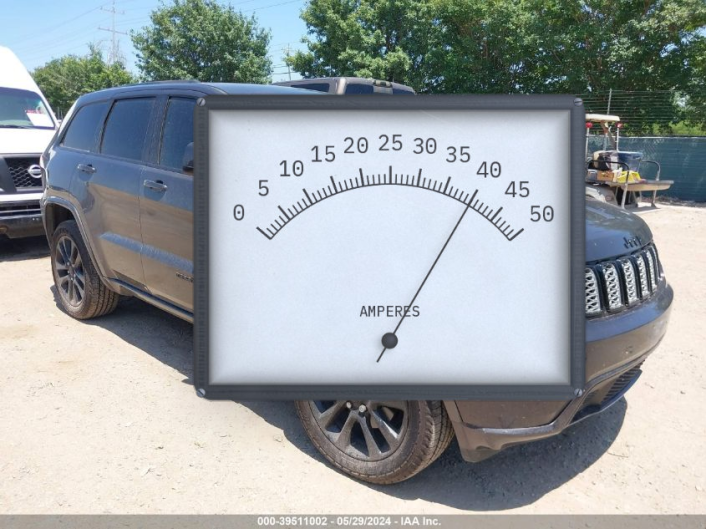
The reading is 40A
